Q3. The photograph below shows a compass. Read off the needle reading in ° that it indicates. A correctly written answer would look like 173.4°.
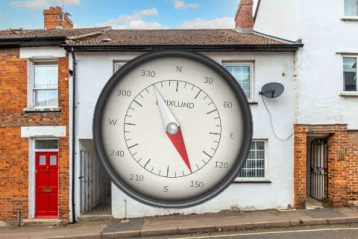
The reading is 150°
